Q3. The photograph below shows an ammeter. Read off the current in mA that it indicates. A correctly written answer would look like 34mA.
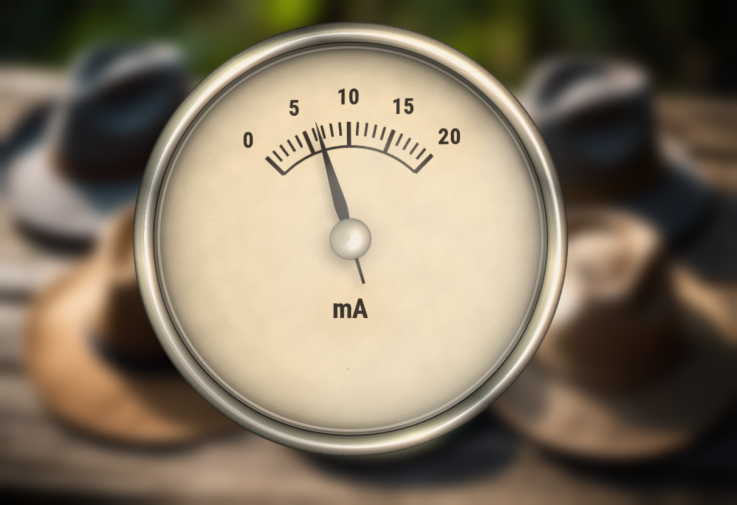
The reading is 6.5mA
